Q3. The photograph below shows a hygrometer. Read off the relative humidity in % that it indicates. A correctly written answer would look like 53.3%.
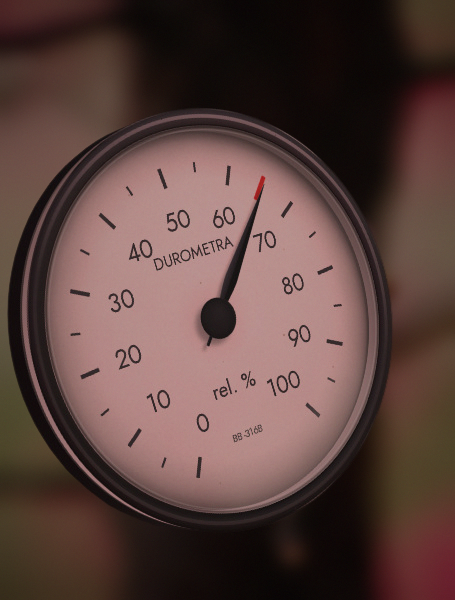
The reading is 65%
